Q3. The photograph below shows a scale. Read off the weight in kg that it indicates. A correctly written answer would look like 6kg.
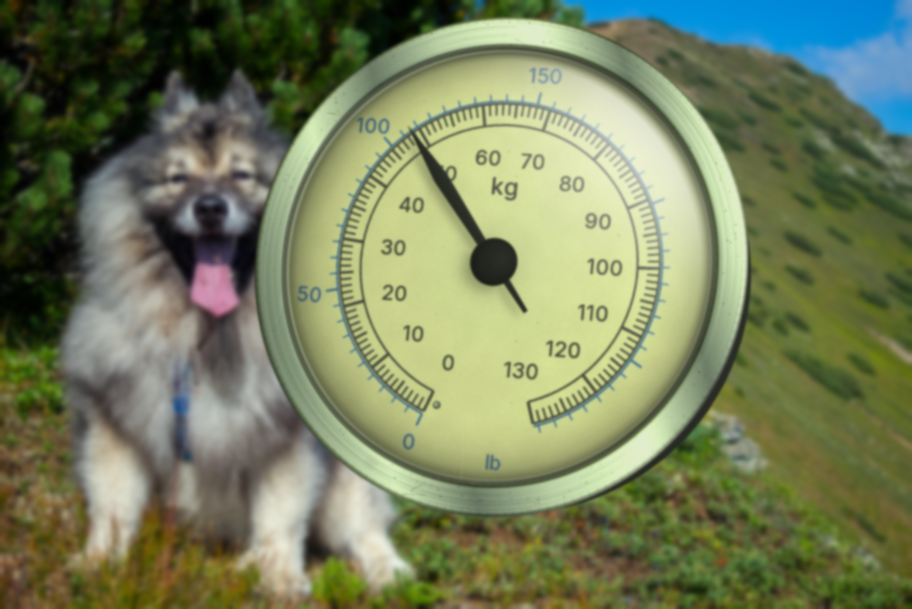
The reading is 49kg
